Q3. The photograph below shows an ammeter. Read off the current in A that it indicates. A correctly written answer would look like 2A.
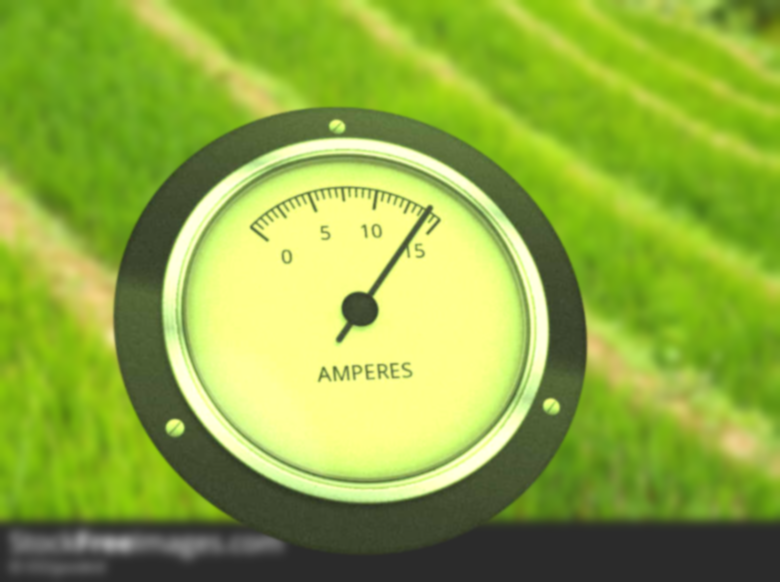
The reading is 14A
